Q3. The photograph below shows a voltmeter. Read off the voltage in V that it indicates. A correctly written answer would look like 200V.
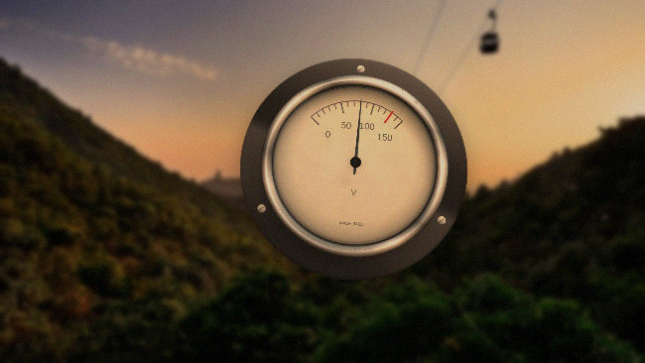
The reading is 80V
